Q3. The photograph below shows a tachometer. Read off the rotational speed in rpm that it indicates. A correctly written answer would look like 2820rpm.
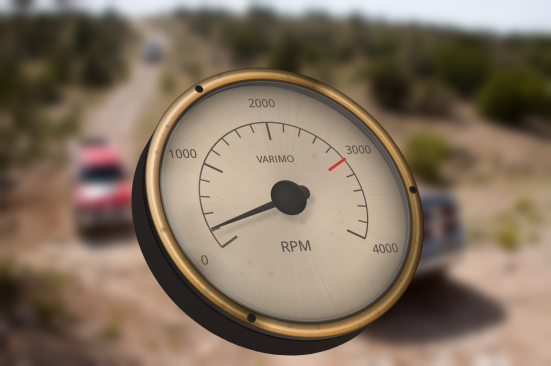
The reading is 200rpm
